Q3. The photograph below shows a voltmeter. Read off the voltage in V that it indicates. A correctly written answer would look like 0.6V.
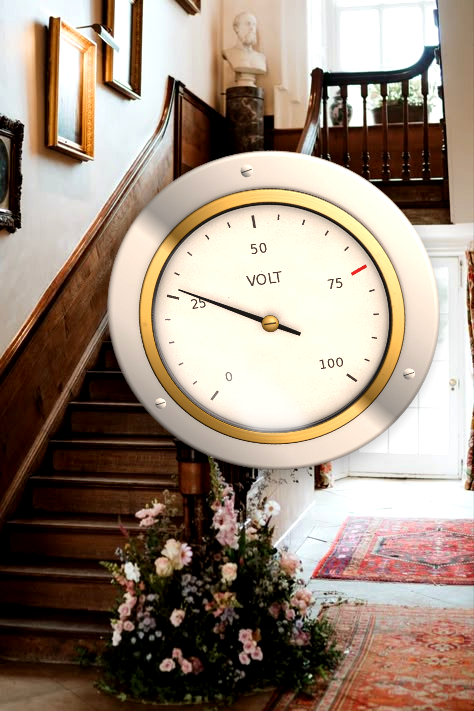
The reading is 27.5V
